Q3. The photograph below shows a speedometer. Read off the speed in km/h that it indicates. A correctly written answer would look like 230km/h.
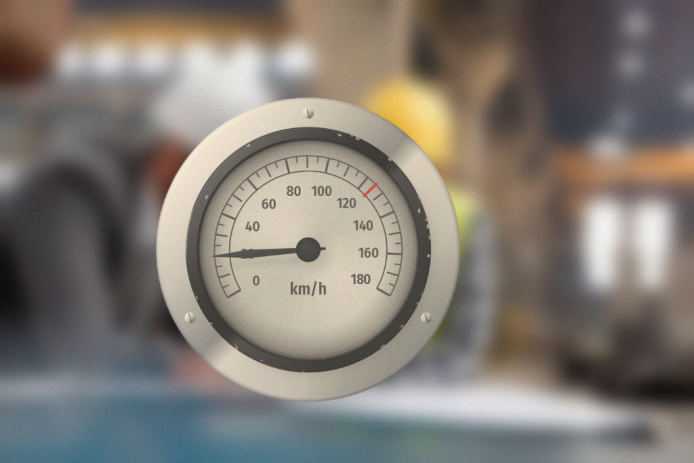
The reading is 20km/h
